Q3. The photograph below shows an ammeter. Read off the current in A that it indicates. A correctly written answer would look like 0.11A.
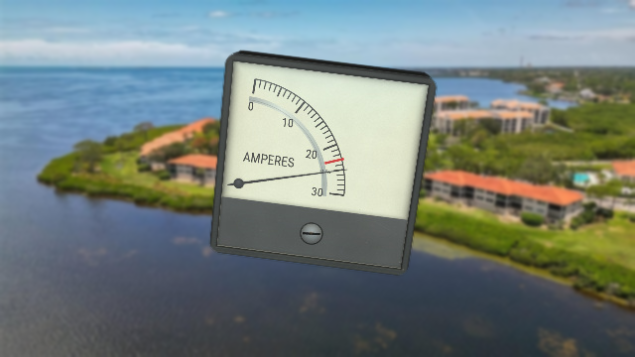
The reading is 25A
